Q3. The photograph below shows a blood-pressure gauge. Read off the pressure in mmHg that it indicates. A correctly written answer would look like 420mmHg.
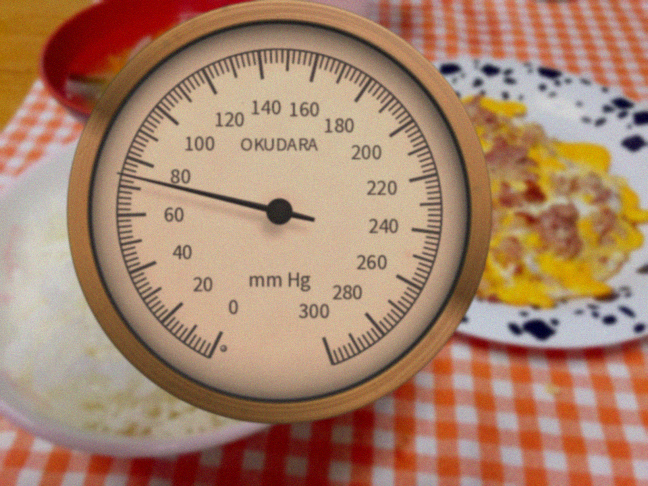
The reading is 74mmHg
